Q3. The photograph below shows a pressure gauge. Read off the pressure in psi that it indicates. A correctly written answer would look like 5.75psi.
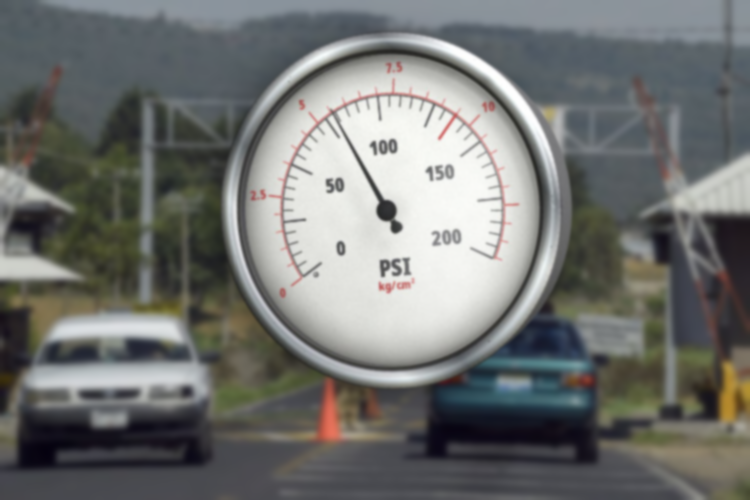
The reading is 80psi
